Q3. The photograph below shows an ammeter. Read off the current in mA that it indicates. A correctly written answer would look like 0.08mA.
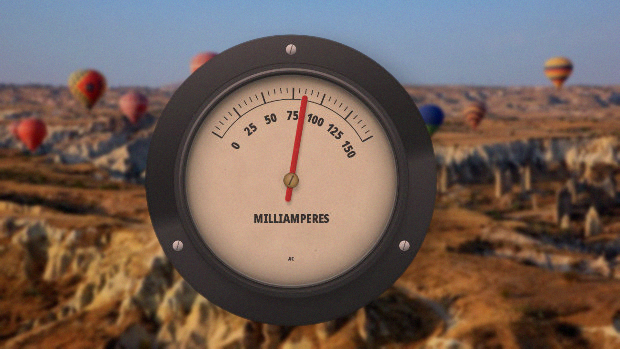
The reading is 85mA
